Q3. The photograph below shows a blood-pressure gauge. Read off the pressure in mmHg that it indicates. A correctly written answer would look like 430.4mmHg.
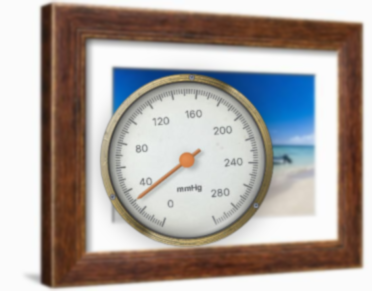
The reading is 30mmHg
